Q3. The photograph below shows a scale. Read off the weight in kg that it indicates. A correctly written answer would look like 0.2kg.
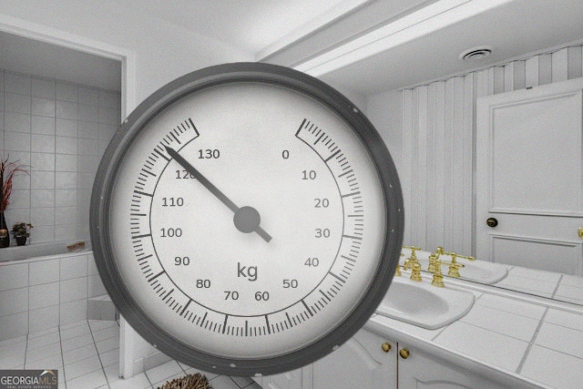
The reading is 122kg
